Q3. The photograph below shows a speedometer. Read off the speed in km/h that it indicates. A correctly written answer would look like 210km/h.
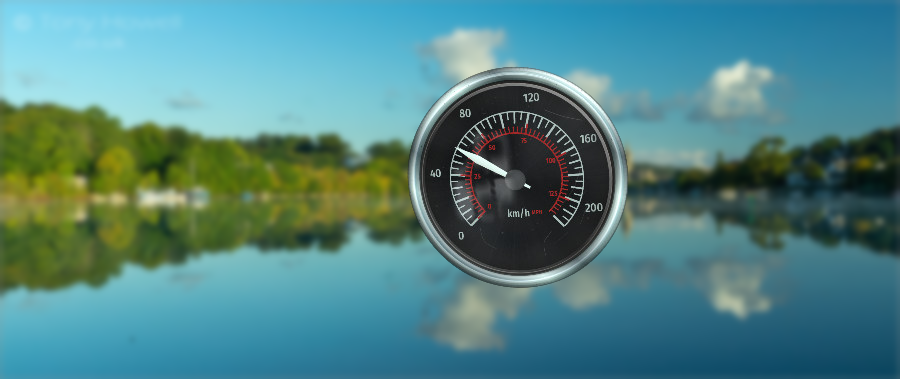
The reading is 60km/h
